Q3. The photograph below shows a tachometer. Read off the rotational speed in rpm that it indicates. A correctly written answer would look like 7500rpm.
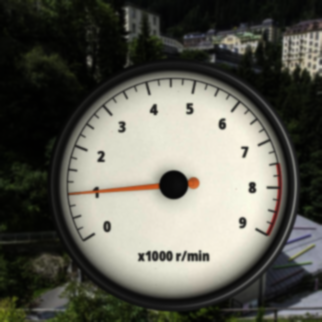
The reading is 1000rpm
